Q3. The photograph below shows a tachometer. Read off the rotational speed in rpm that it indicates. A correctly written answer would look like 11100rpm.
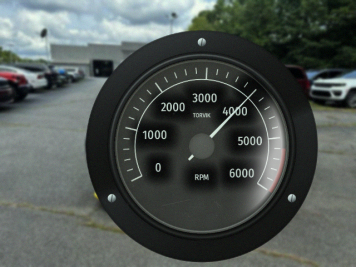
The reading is 4000rpm
